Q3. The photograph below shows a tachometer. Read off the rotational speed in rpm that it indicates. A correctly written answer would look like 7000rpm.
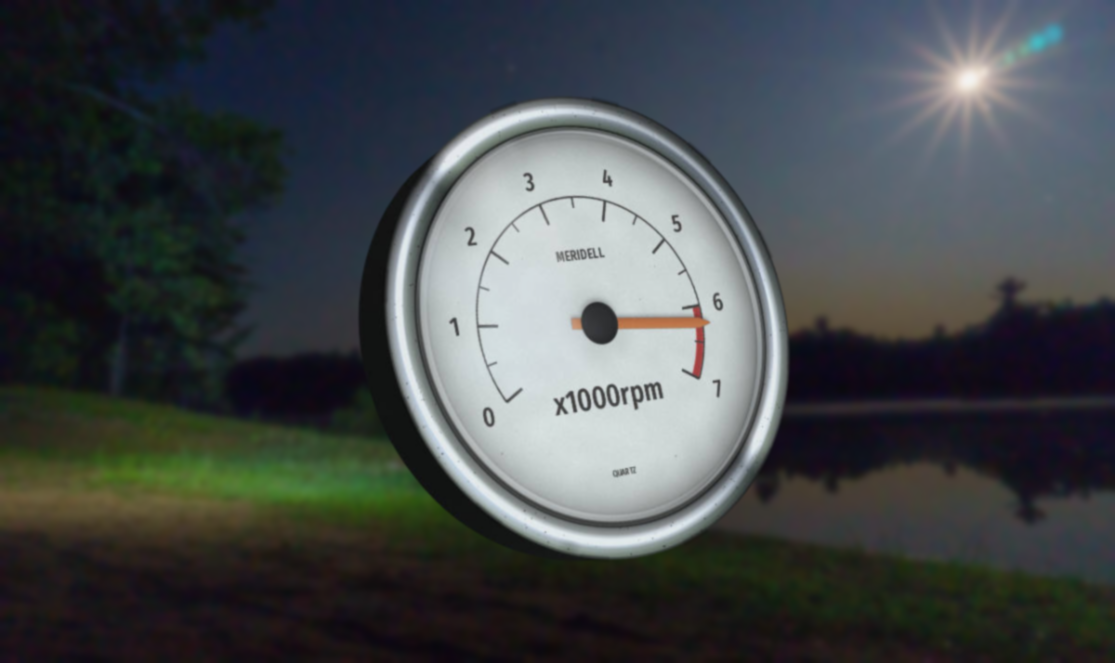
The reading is 6250rpm
